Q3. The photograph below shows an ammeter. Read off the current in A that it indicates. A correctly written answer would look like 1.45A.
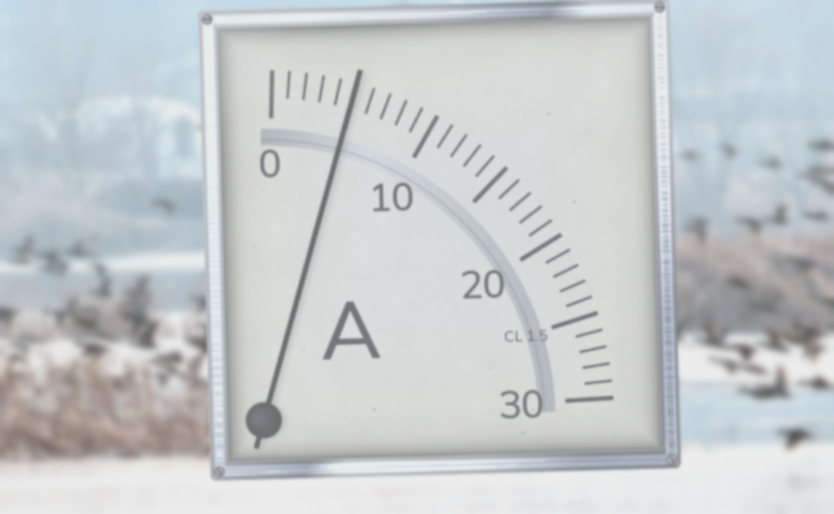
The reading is 5A
